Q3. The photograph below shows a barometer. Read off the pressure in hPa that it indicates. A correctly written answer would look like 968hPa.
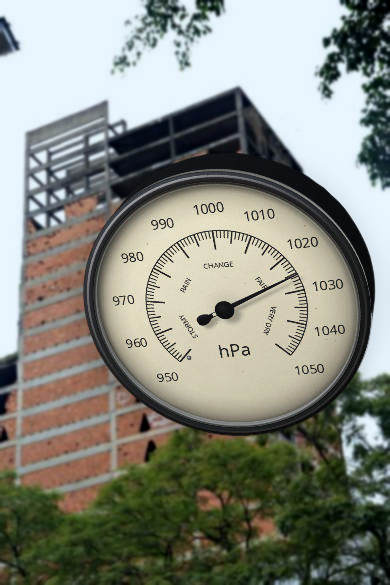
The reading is 1025hPa
